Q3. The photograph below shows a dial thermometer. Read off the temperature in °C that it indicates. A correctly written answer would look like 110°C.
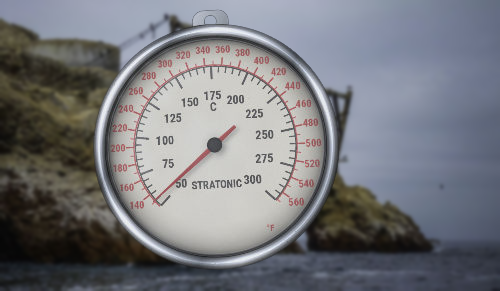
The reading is 55°C
